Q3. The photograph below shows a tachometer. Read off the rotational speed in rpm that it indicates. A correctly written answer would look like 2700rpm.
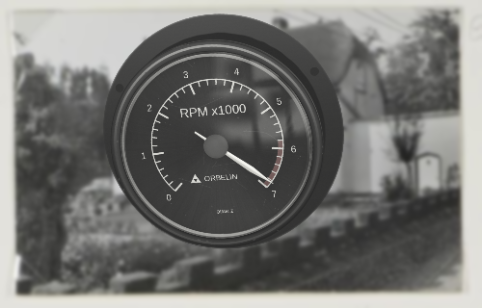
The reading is 6800rpm
